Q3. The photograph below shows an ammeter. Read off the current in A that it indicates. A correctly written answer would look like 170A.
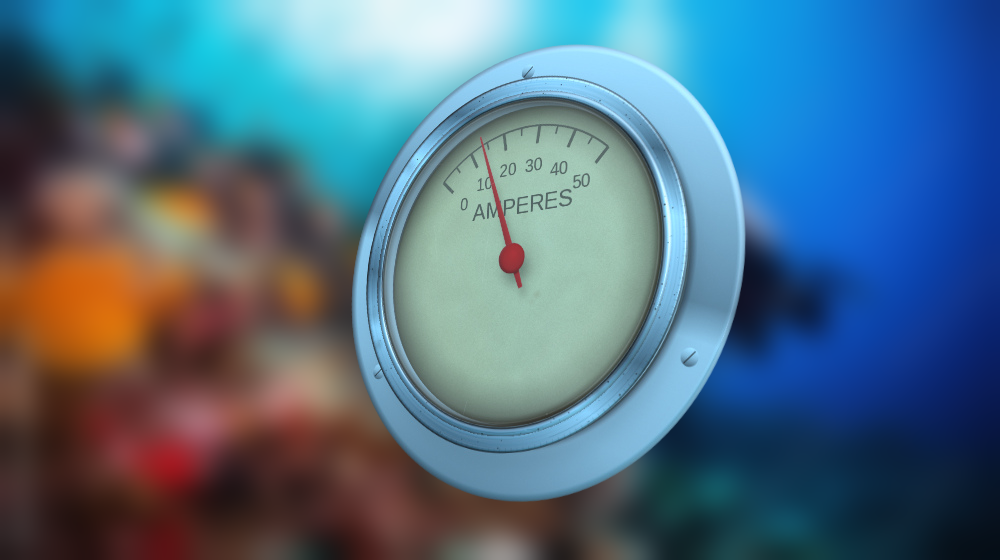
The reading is 15A
